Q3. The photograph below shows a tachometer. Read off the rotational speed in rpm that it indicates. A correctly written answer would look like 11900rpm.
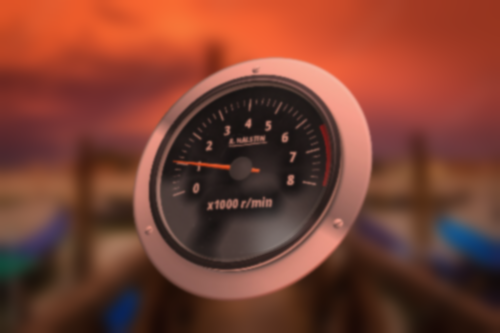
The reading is 1000rpm
